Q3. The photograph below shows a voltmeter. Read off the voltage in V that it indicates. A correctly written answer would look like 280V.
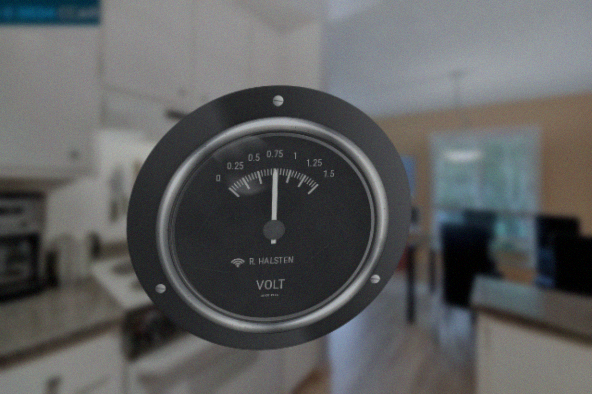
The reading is 0.75V
